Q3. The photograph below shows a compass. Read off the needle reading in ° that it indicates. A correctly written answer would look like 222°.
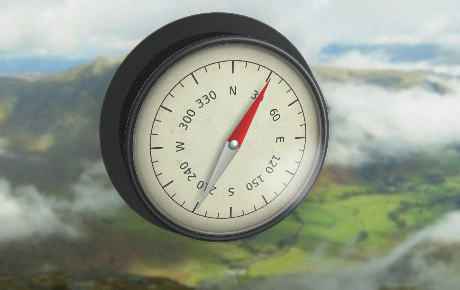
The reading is 30°
